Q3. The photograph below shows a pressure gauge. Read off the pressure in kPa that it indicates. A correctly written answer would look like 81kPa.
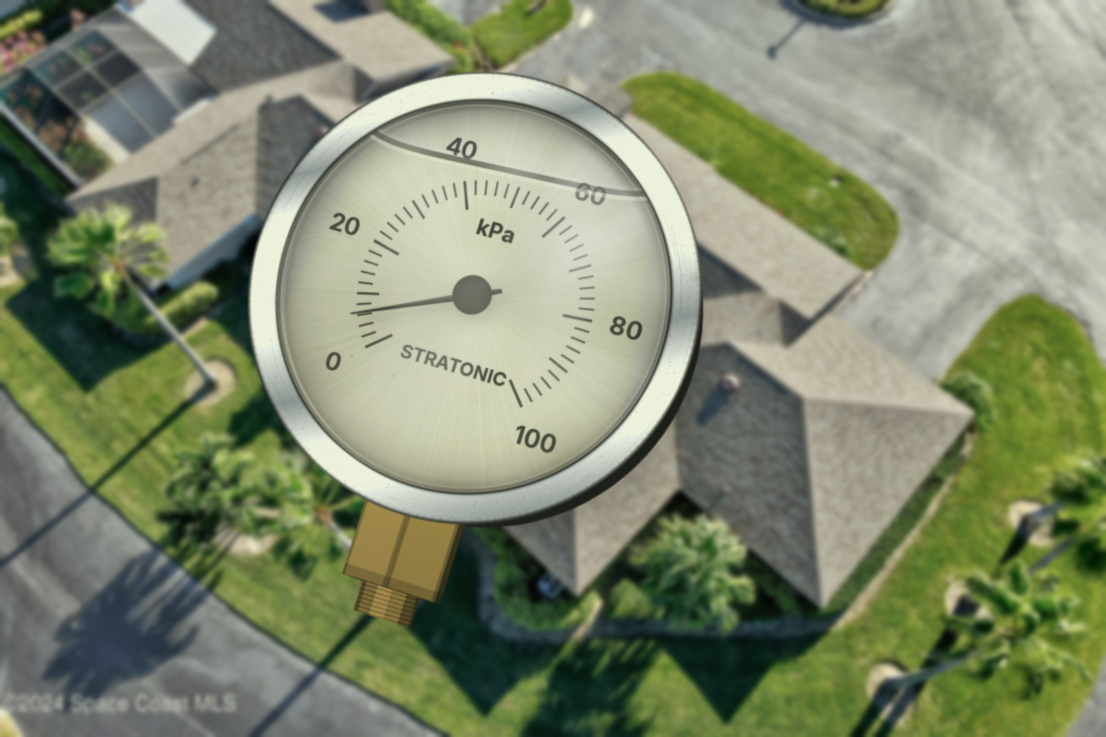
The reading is 6kPa
